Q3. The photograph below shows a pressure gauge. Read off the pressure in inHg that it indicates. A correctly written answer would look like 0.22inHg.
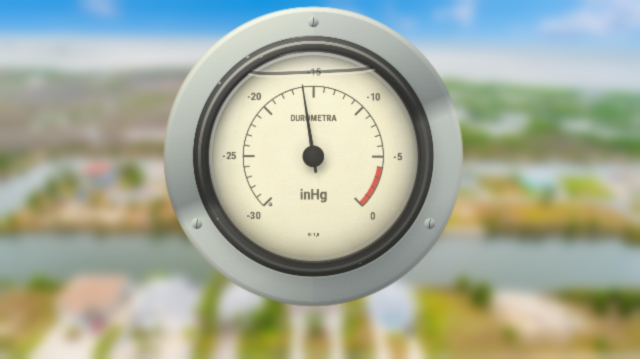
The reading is -16inHg
